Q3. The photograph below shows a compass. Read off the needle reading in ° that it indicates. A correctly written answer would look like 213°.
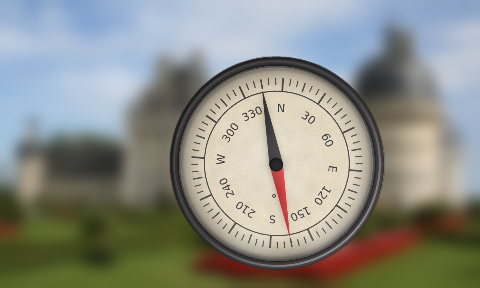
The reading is 165°
